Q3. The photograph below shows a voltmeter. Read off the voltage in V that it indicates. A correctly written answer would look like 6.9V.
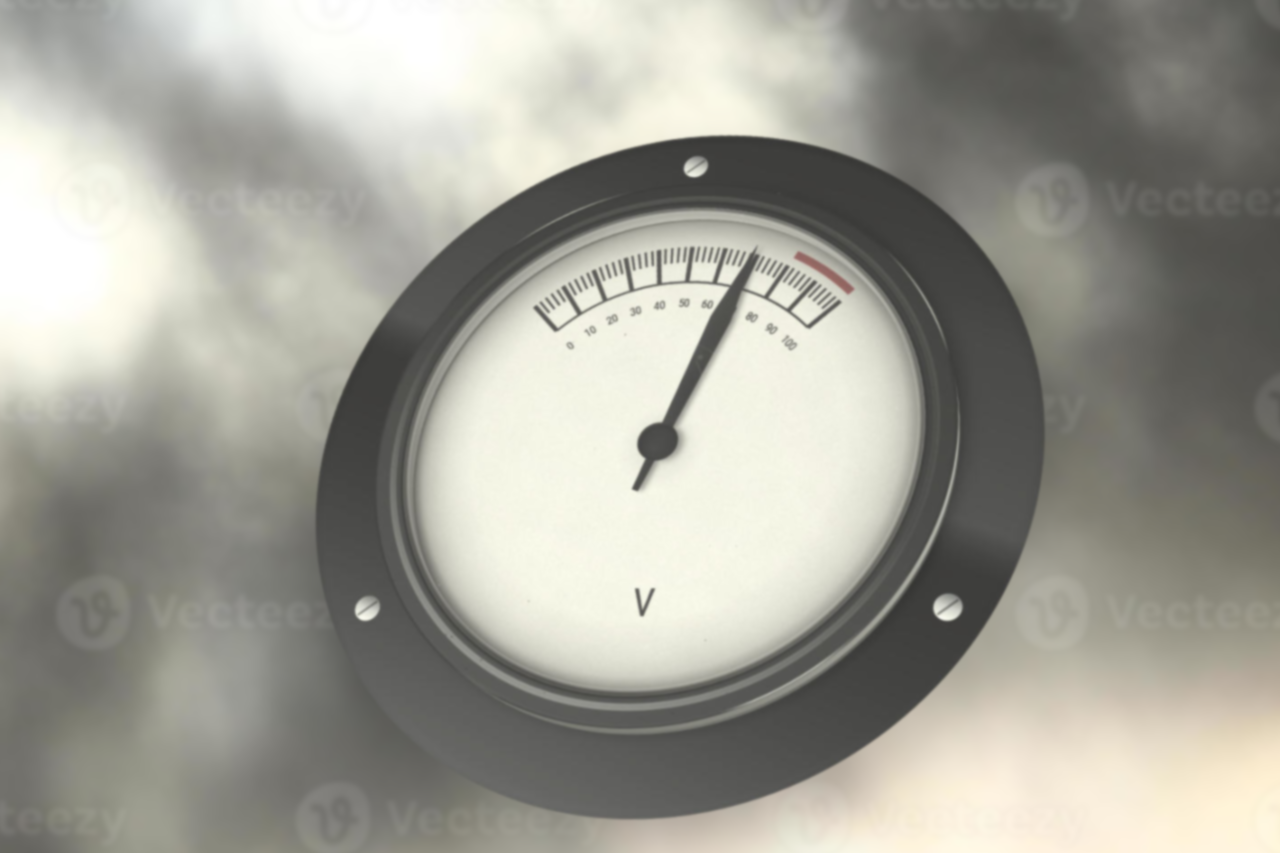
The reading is 70V
